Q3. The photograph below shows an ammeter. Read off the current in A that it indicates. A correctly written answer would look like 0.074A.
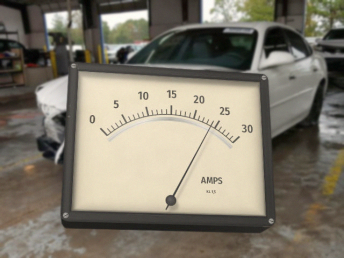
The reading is 24A
